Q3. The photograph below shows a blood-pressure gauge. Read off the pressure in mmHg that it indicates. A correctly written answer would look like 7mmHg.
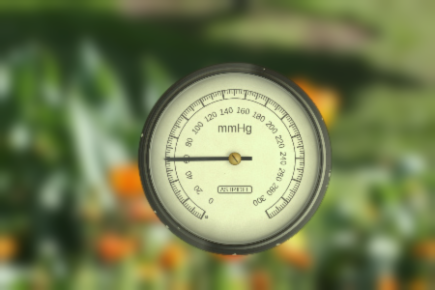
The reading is 60mmHg
